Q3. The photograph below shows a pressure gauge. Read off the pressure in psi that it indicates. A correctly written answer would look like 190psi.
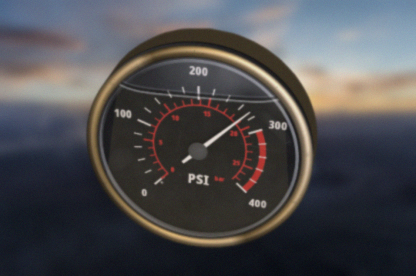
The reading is 270psi
